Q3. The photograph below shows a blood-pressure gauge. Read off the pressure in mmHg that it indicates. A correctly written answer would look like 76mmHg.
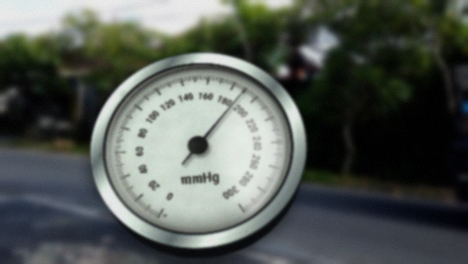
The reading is 190mmHg
